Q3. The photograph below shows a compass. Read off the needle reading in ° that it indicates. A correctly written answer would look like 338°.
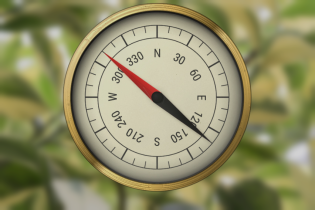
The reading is 310°
